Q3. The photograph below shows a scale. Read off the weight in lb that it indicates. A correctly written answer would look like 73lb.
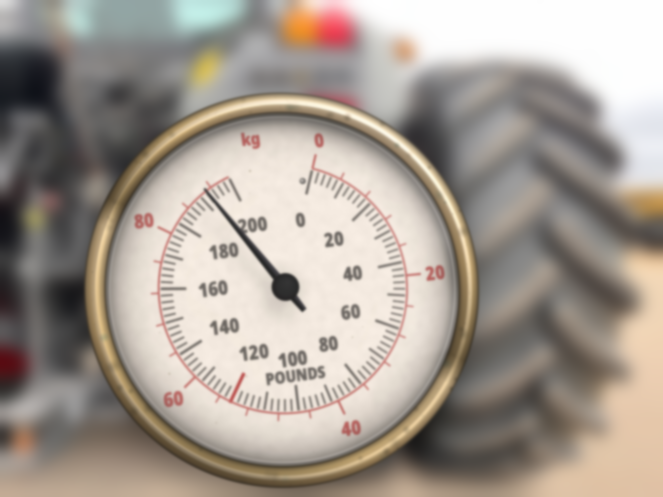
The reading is 192lb
